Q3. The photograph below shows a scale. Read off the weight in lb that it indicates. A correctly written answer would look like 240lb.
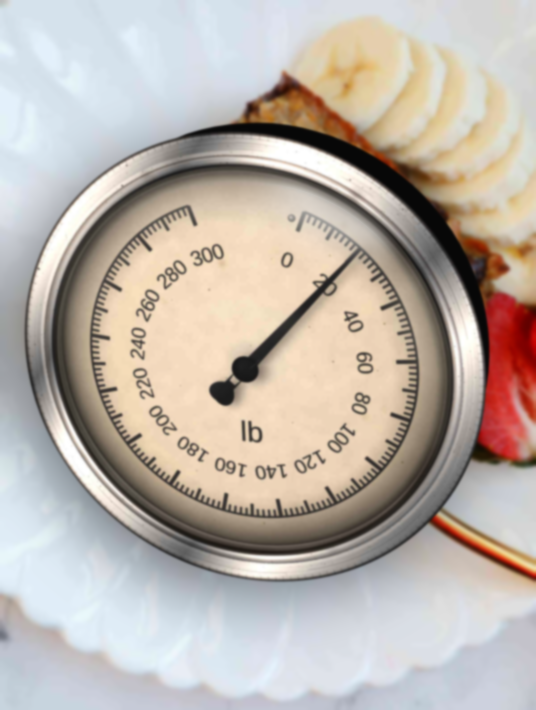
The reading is 20lb
